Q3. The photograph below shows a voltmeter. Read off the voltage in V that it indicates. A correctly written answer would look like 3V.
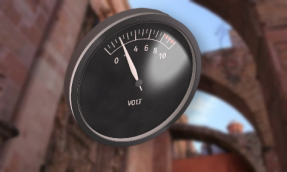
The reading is 2V
